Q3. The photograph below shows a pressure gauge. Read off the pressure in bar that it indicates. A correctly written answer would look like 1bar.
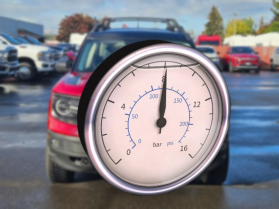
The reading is 8bar
